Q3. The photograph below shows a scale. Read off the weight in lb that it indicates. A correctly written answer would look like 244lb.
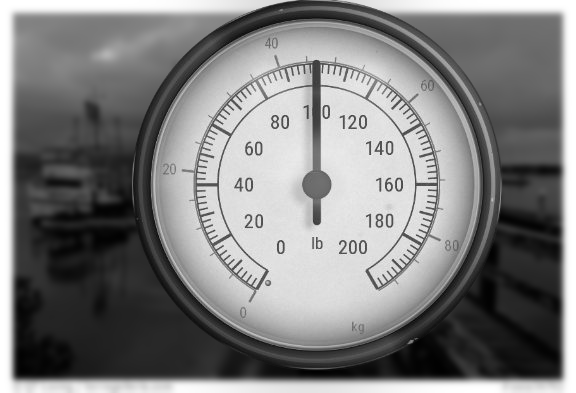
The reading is 100lb
